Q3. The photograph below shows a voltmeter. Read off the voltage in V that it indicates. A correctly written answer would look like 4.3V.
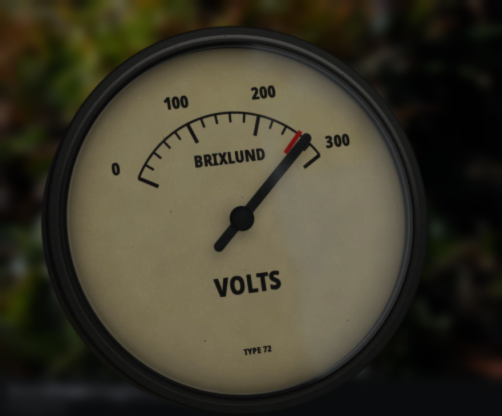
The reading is 270V
